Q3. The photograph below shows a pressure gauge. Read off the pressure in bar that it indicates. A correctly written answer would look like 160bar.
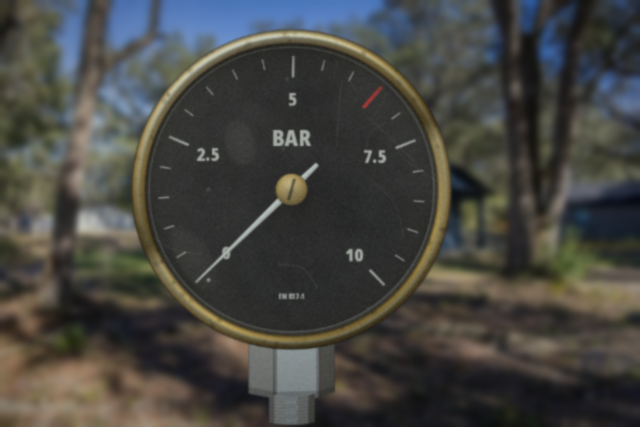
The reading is 0bar
